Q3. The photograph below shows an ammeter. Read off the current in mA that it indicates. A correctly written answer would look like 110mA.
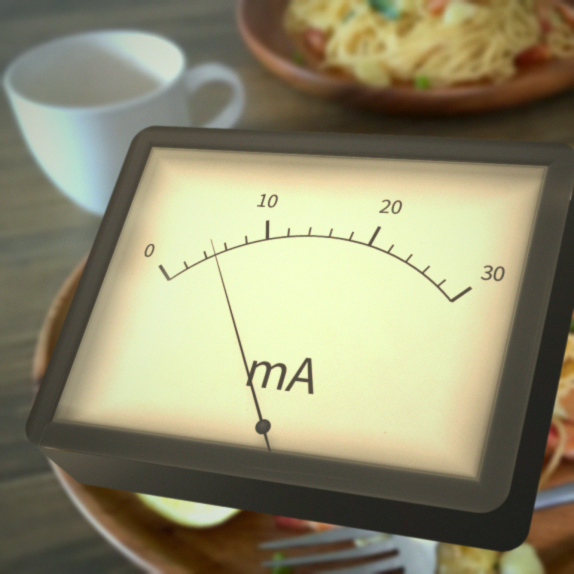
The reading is 5mA
